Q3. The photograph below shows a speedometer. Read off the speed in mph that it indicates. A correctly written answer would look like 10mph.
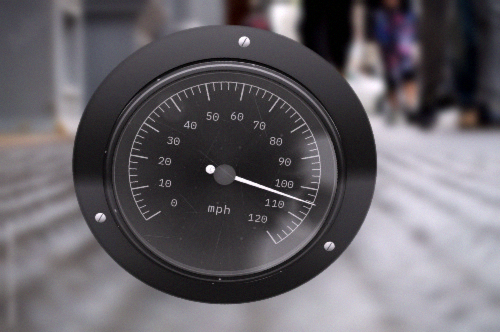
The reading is 104mph
